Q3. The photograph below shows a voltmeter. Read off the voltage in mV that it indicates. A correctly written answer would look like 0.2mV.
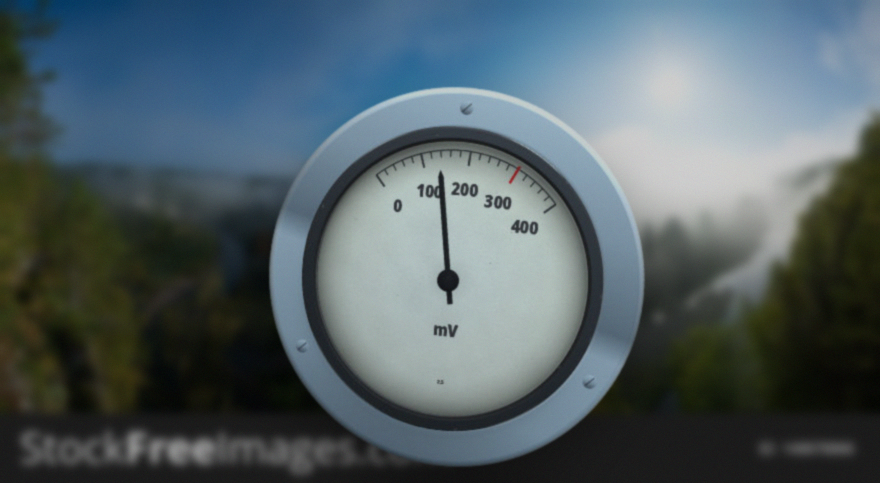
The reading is 140mV
